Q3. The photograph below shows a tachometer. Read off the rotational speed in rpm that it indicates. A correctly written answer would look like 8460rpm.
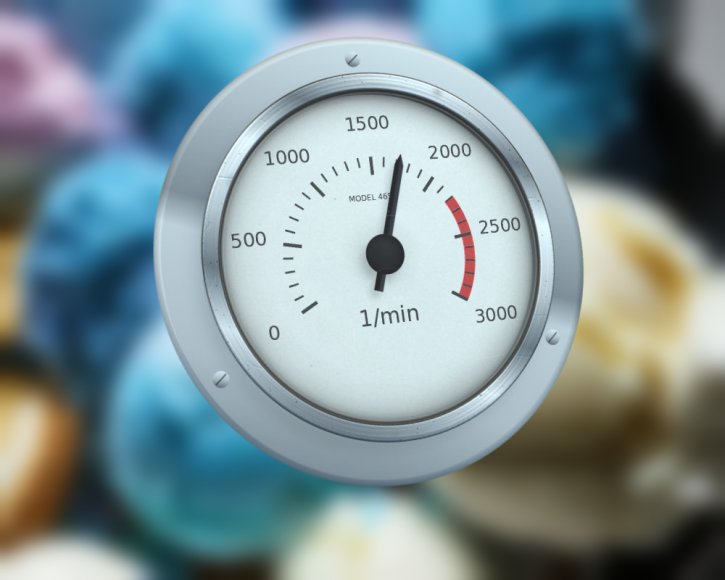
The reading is 1700rpm
